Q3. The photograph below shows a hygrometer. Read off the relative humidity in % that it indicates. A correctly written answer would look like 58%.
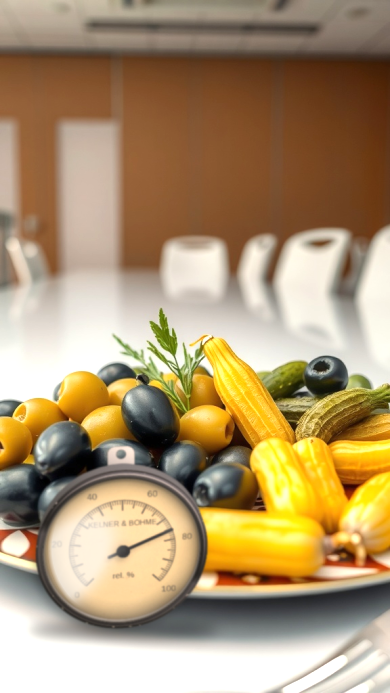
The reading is 75%
